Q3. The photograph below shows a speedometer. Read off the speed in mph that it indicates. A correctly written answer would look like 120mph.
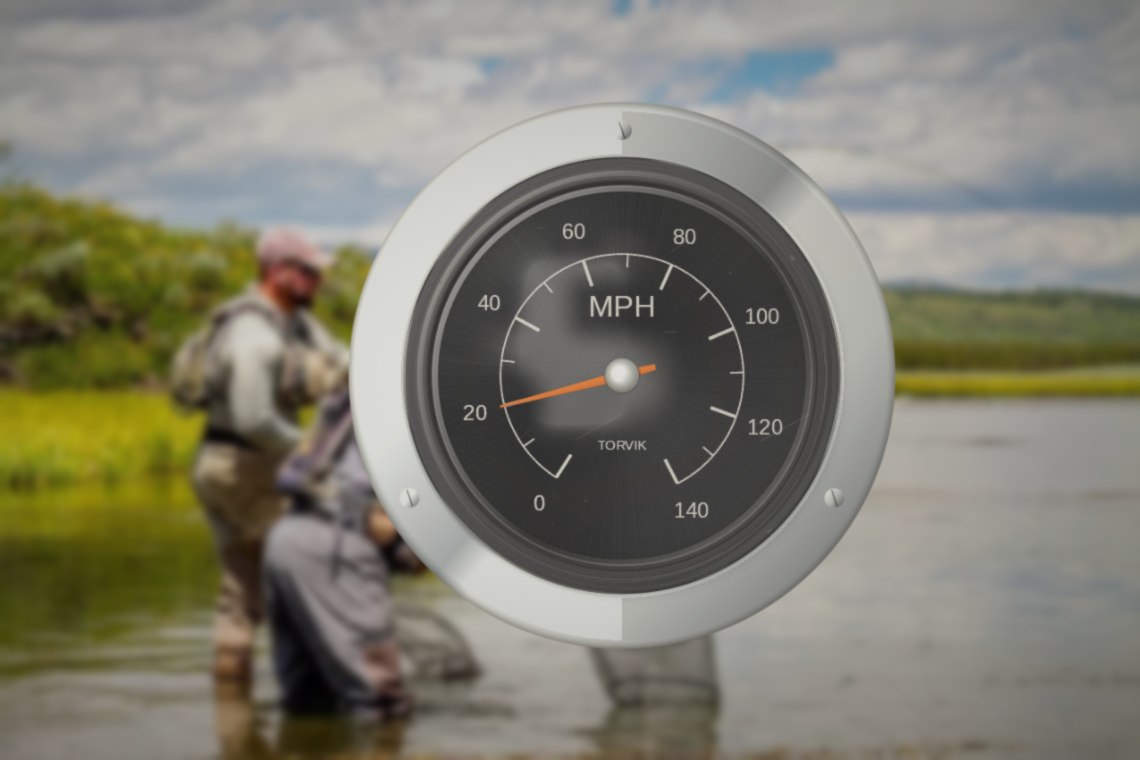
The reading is 20mph
